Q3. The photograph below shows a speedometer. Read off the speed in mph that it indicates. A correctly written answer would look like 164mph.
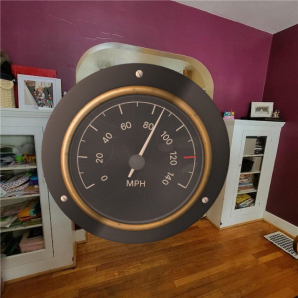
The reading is 85mph
